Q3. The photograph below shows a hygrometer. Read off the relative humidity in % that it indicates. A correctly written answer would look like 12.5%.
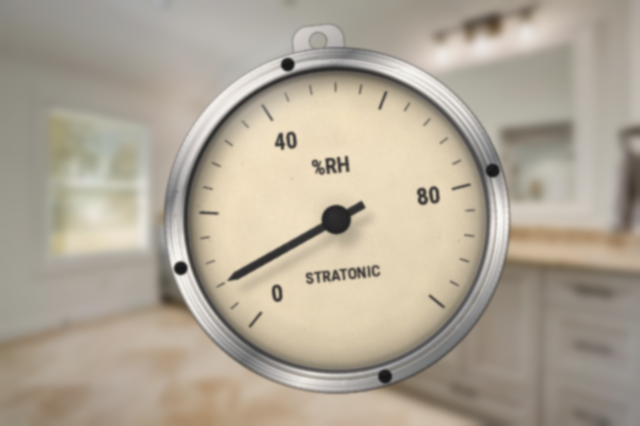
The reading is 8%
